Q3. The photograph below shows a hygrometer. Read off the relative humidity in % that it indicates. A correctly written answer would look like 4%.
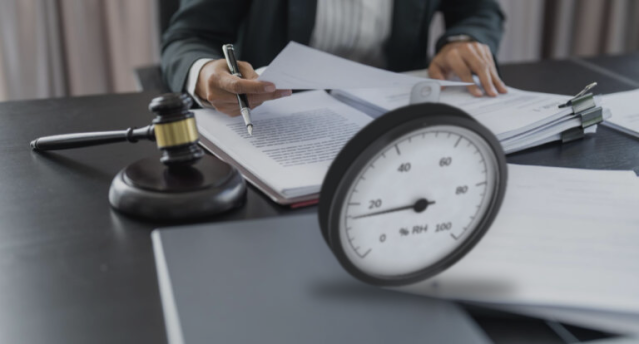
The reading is 16%
